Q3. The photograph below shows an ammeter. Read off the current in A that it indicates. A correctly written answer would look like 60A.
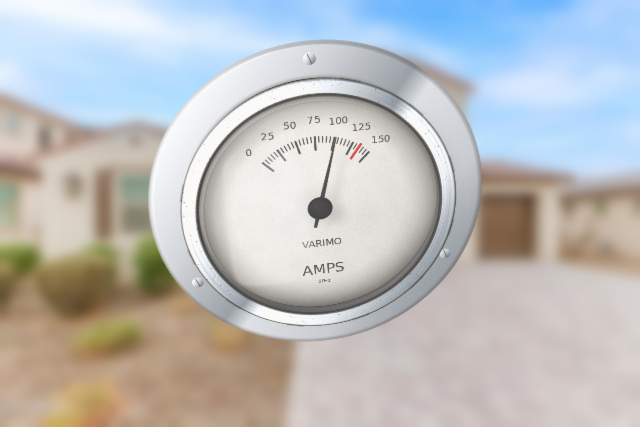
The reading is 100A
